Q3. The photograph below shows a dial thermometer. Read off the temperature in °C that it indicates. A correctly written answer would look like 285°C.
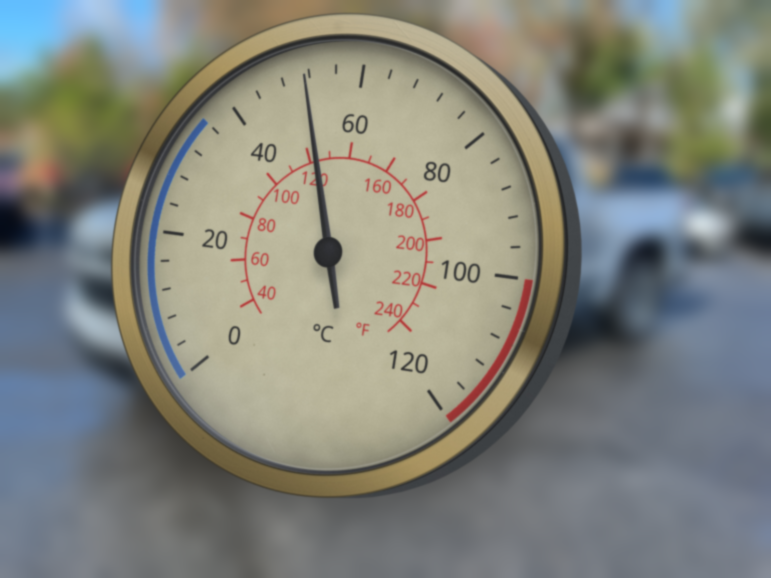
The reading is 52°C
